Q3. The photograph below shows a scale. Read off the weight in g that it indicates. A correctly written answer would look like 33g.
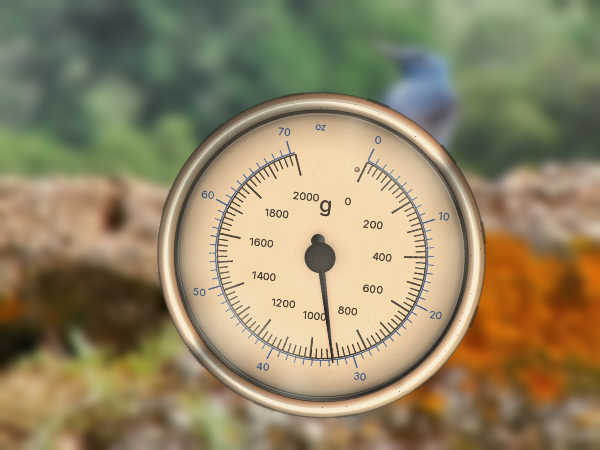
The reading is 920g
